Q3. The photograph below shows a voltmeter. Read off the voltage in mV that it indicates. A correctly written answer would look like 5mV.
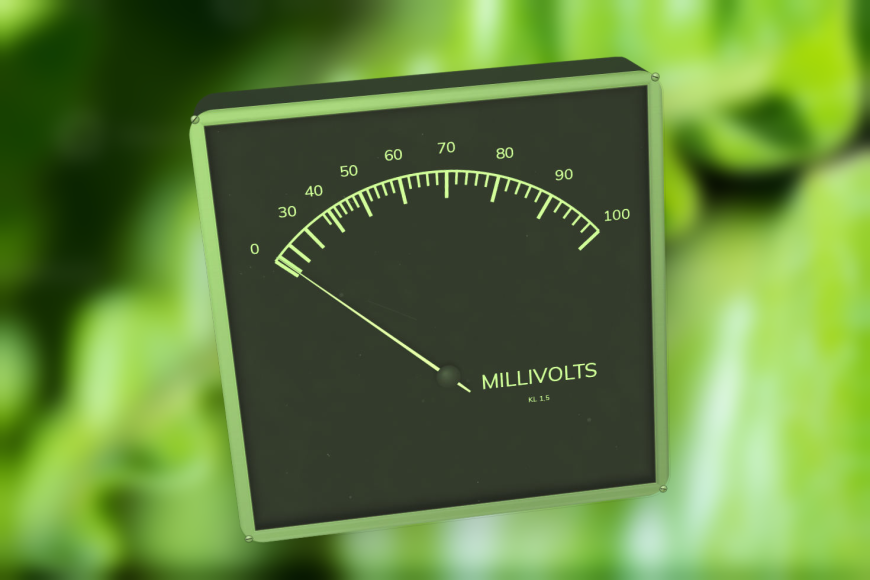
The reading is 10mV
